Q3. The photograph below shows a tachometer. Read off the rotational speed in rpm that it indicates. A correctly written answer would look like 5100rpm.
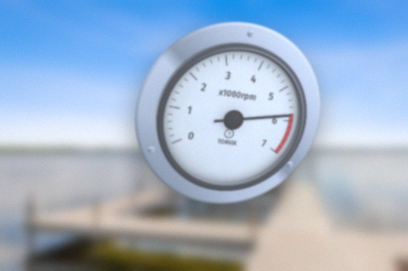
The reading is 5800rpm
